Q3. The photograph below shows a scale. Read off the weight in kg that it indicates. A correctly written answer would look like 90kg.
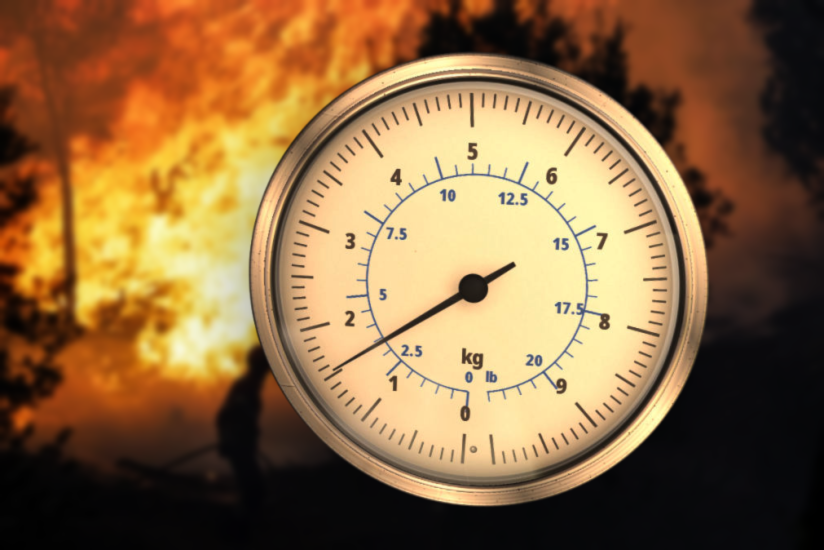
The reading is 1.55kg
